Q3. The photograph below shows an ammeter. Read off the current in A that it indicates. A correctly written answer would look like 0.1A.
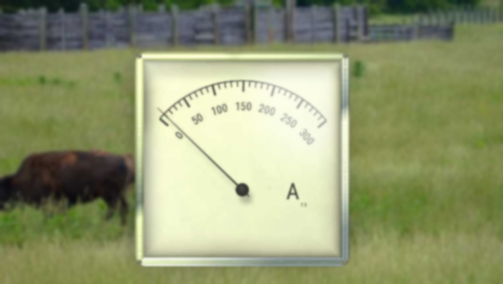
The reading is 10A
